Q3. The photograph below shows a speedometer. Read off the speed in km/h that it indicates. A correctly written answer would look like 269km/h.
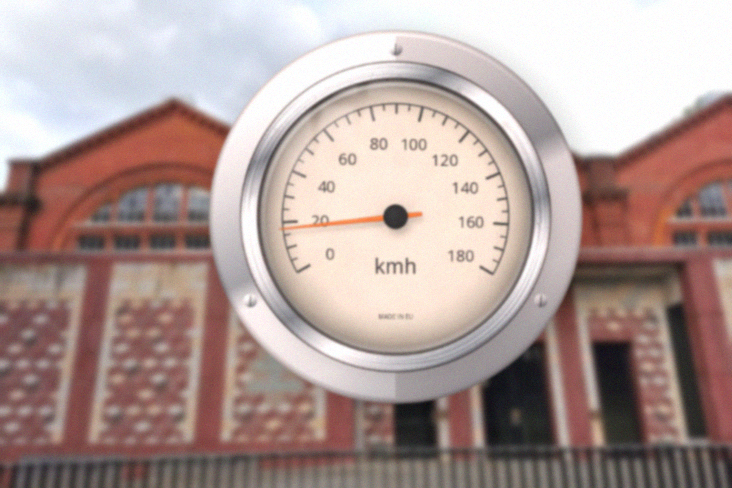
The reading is 17.5km/h
